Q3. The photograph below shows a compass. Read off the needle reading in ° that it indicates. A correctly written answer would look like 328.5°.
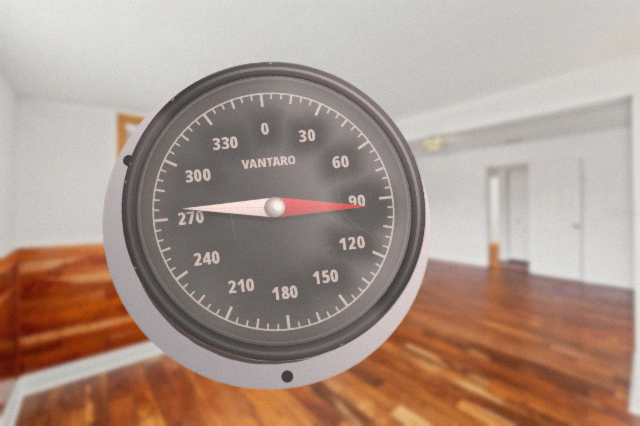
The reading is 95°
